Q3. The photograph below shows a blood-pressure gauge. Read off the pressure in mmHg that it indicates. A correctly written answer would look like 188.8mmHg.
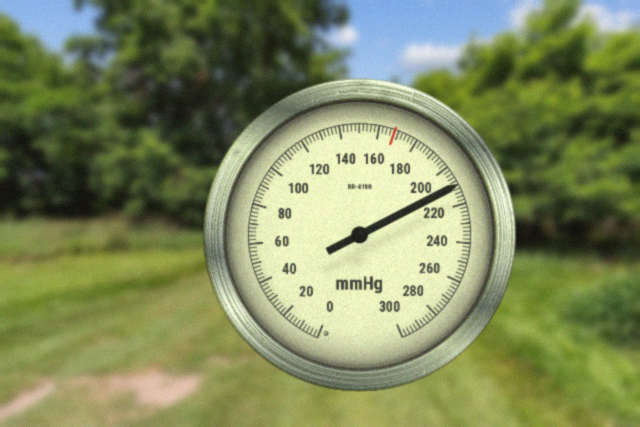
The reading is 210mmHg
